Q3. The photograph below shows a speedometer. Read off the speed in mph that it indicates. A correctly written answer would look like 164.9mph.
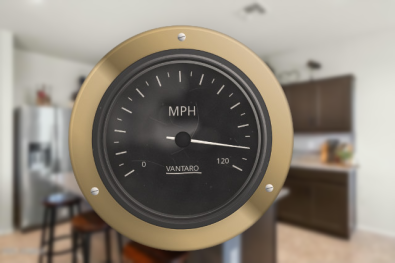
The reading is 110mph
